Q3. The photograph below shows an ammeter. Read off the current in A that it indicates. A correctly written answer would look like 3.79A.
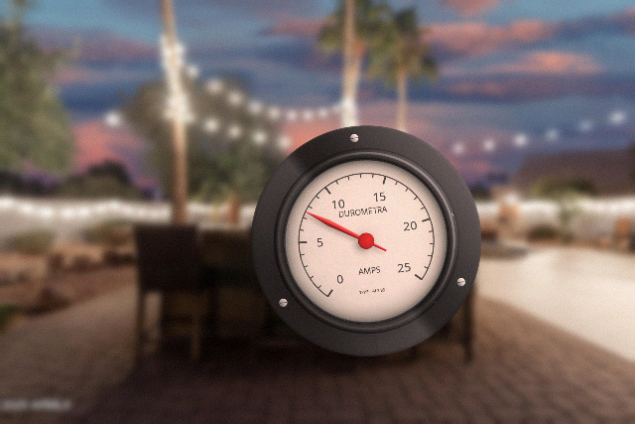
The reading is 7.5A
